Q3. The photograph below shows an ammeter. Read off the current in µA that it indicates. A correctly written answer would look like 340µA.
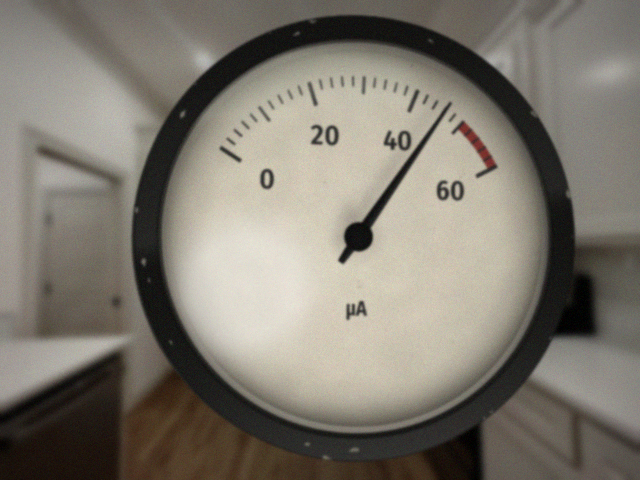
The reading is 46µA
